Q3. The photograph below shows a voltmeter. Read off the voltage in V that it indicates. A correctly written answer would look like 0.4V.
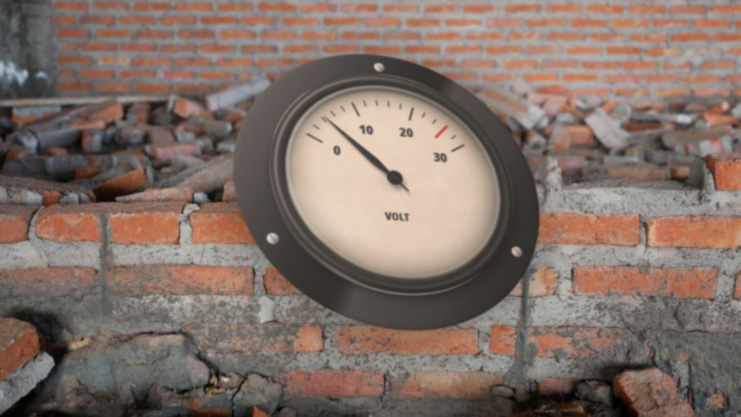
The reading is 4V
